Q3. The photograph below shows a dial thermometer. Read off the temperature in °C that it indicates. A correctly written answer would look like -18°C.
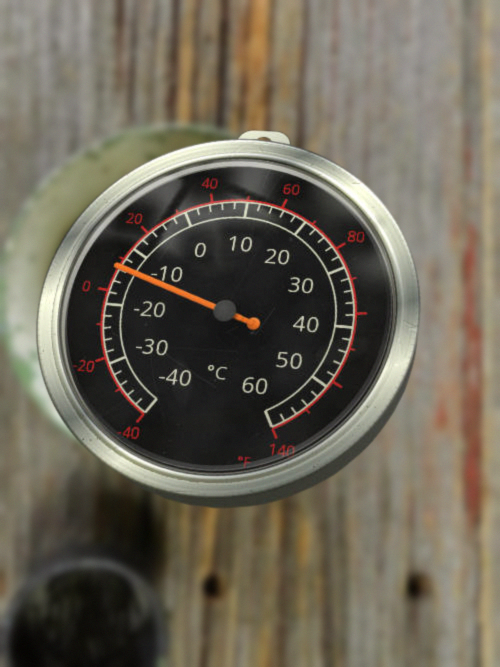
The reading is -14°C
